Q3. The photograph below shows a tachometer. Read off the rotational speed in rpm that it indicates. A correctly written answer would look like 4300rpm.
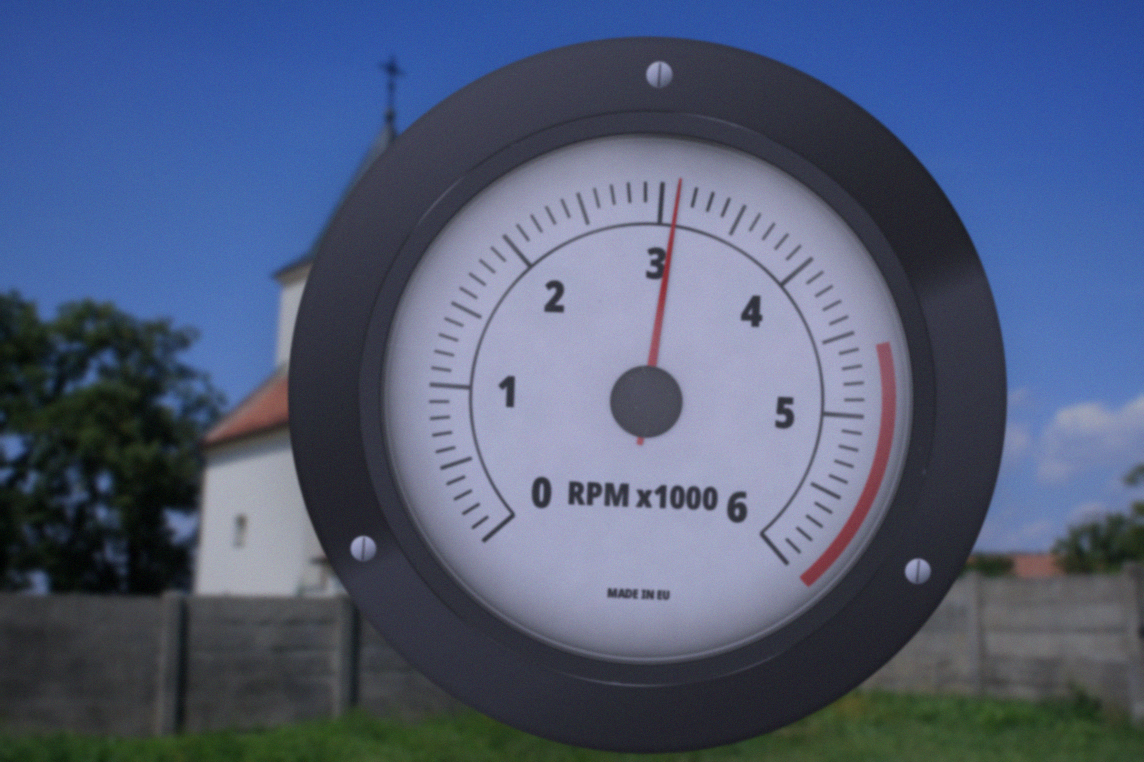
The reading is 3100rpm
